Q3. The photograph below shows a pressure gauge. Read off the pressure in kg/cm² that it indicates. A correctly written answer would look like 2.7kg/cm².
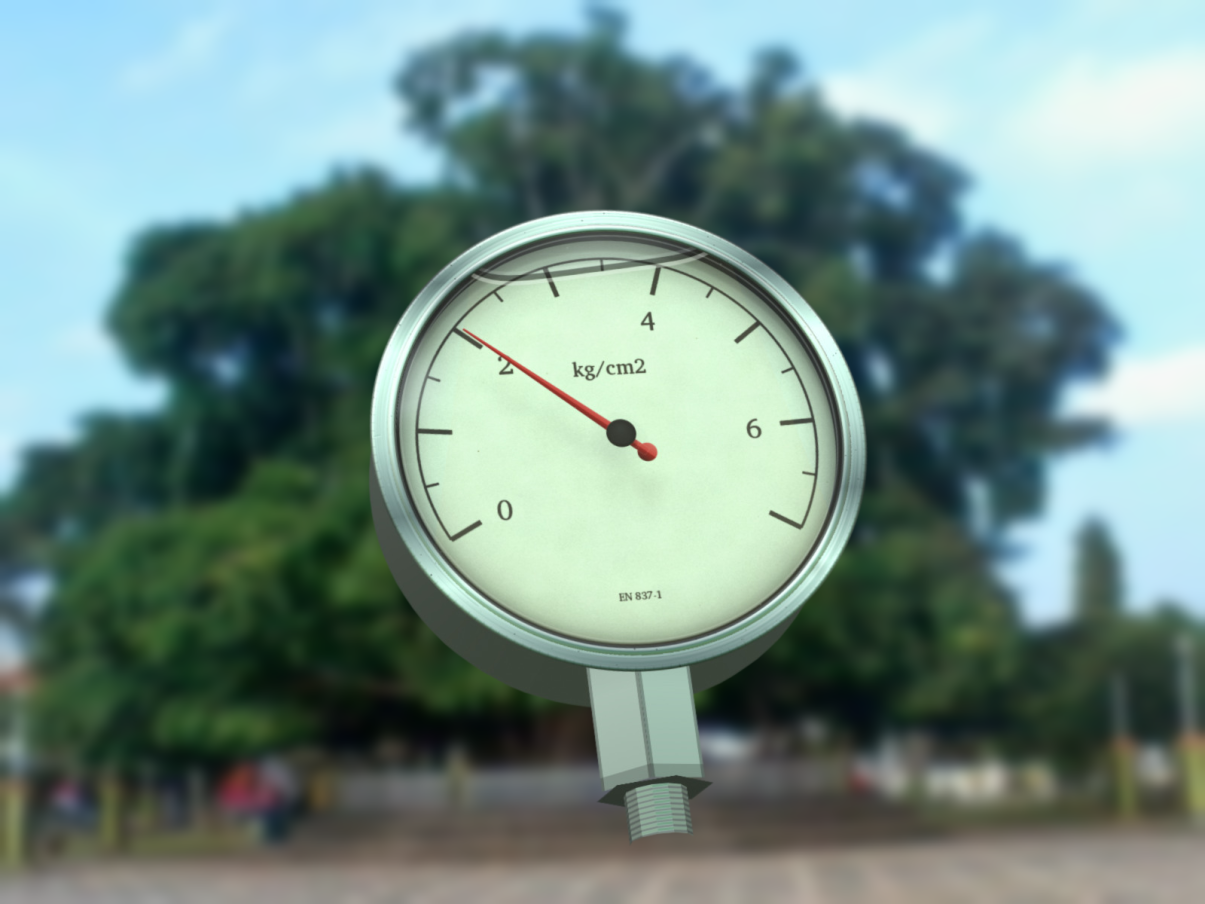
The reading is 2kg/cm²
